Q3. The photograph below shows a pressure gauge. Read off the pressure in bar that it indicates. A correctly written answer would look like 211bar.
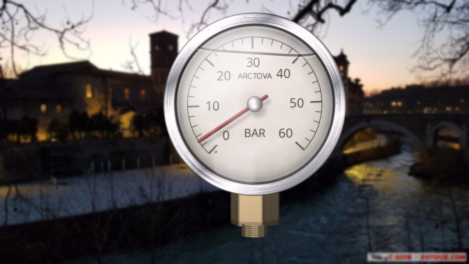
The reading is 3bar
